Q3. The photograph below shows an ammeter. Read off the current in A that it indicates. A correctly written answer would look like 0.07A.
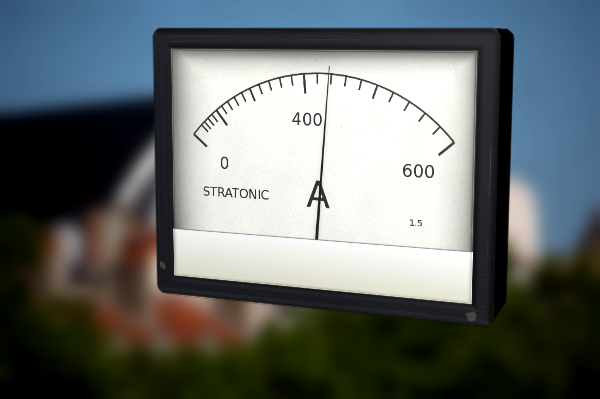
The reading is 440A
